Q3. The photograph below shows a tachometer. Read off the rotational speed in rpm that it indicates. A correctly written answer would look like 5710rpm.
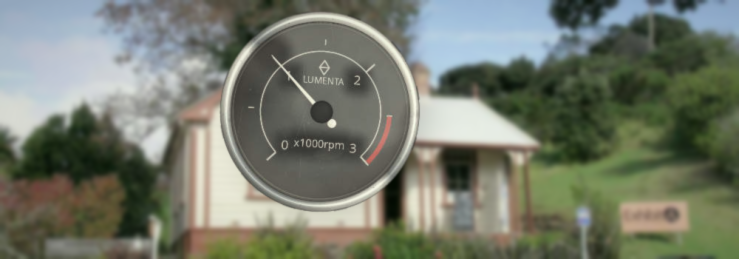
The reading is 1000rpm
